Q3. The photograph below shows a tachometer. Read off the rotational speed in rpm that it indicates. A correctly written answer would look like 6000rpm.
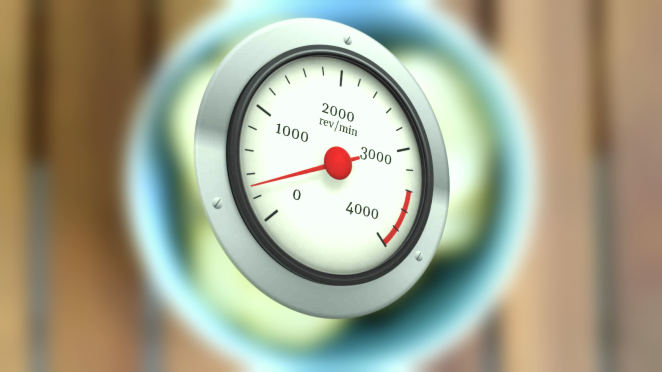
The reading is 300rpm
